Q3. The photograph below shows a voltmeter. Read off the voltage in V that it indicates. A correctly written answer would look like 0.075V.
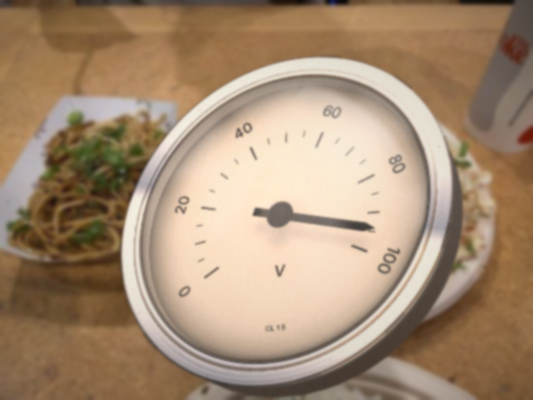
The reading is 95V
